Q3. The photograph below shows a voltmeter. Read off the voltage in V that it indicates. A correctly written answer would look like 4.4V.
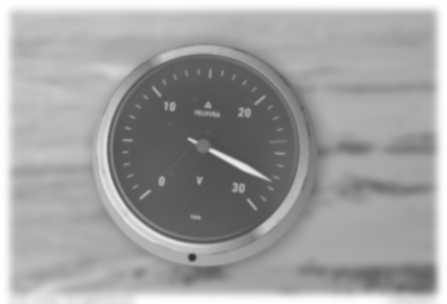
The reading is 27.5V
